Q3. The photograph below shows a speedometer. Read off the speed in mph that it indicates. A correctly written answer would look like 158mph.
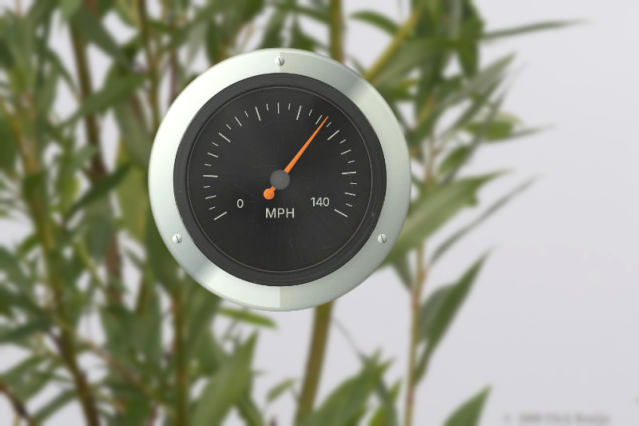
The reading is 92.5mph
